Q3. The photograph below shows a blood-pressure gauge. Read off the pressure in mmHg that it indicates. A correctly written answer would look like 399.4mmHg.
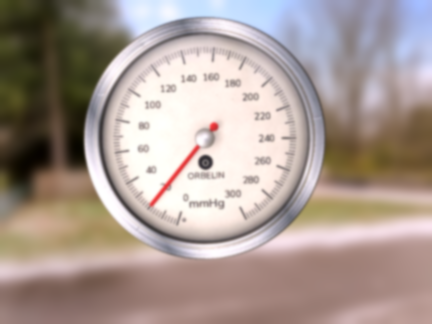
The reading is 20mmHg
